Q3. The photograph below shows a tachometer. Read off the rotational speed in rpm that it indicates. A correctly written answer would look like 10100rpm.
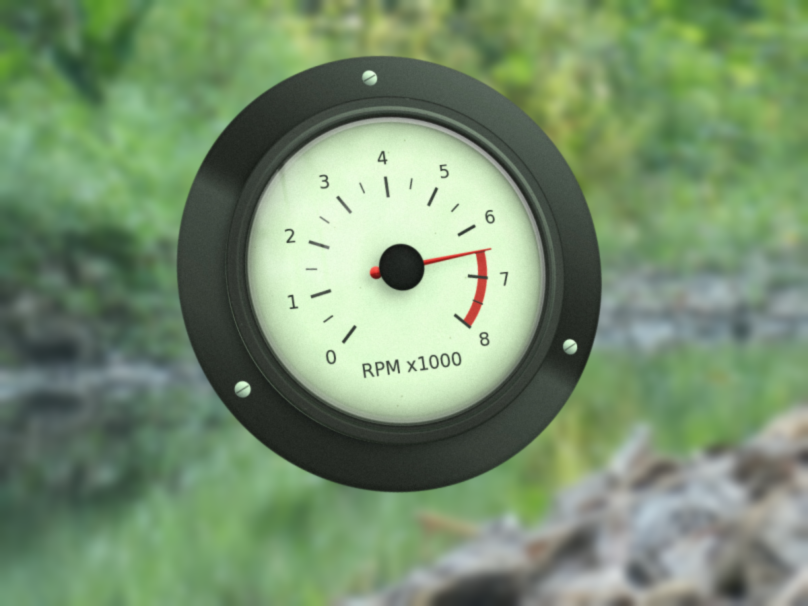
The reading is 6500rpm
